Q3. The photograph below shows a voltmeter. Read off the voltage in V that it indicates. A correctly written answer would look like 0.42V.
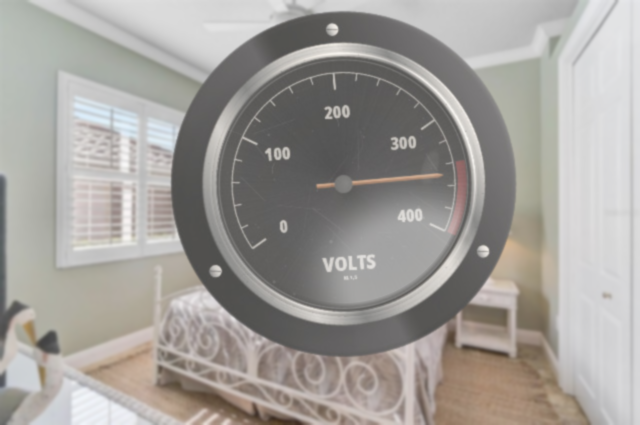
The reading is 350V
